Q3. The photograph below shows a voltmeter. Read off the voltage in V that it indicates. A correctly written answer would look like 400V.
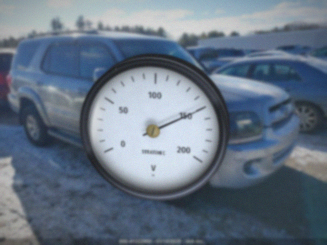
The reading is 150V
